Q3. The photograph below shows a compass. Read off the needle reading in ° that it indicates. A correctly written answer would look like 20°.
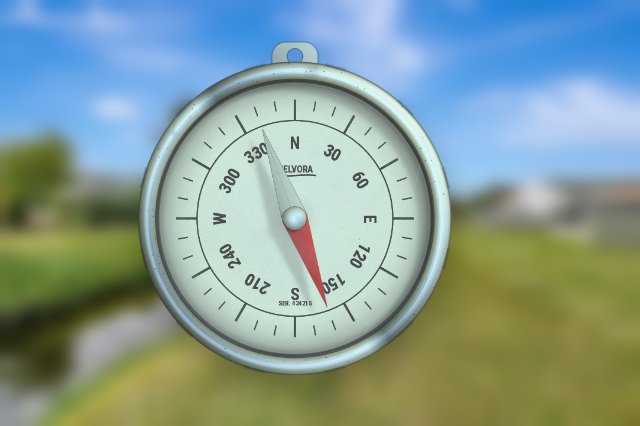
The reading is 160°
